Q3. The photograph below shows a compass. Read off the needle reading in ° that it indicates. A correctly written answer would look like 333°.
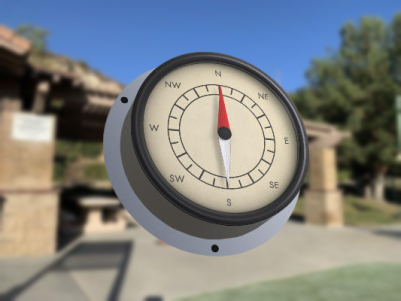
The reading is 0°
